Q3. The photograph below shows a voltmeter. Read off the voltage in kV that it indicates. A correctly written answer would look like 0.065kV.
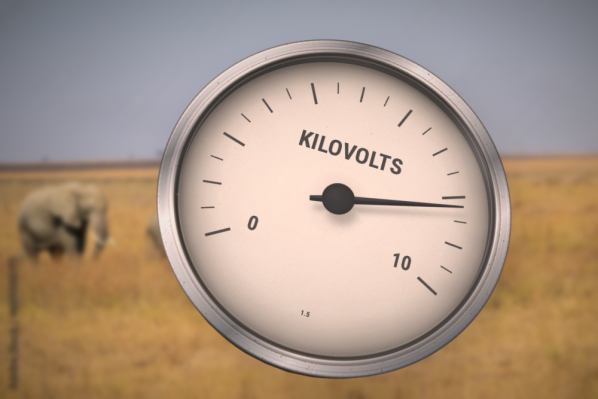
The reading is 8.25kV
